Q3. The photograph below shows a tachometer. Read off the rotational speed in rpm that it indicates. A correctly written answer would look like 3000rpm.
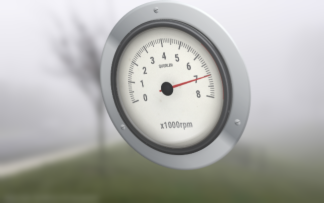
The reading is 7000rpm
